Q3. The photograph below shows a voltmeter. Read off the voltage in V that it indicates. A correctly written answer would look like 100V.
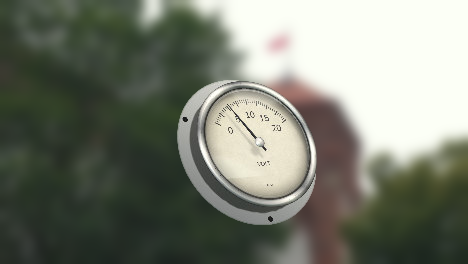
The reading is 5V
